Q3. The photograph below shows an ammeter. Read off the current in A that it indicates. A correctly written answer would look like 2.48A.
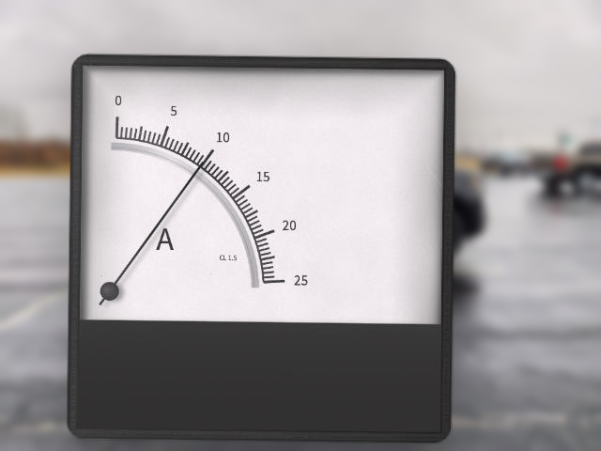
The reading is 10A
